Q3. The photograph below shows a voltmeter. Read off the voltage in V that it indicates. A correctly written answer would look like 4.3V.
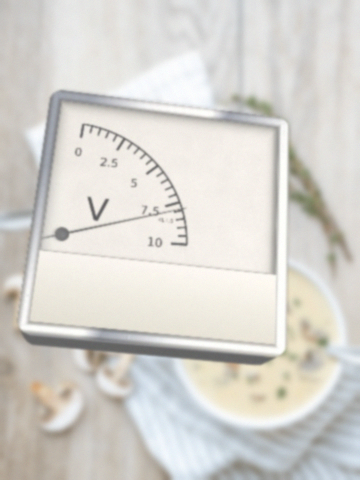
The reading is 8V
